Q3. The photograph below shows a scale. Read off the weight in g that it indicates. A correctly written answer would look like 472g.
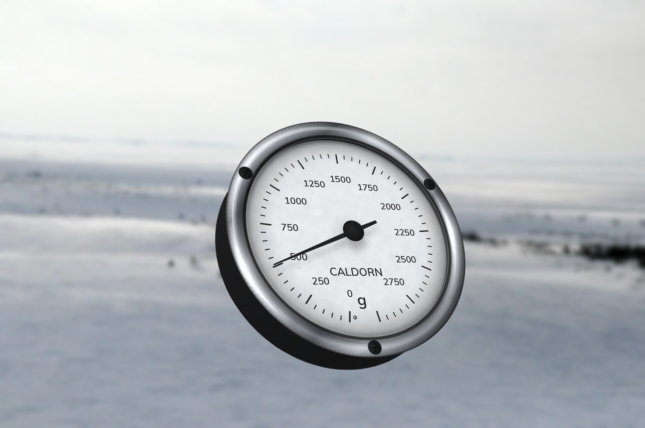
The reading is 500g
